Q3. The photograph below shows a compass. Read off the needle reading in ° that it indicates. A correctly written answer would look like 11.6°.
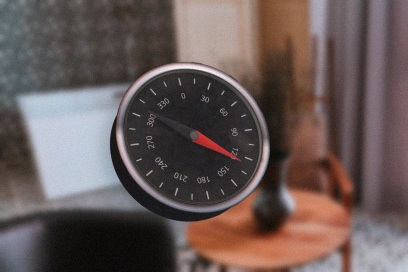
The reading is 127.5°
